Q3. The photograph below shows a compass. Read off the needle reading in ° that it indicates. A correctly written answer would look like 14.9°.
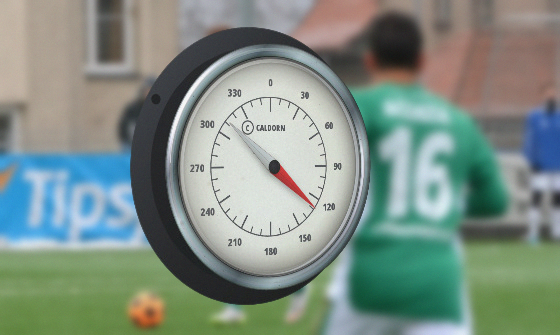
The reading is 130°
